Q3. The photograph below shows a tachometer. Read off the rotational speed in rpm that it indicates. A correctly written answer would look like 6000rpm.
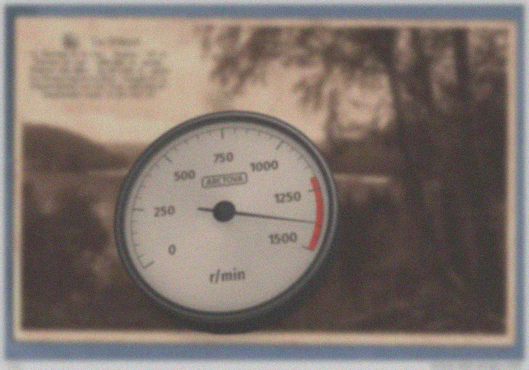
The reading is 1400rpm
